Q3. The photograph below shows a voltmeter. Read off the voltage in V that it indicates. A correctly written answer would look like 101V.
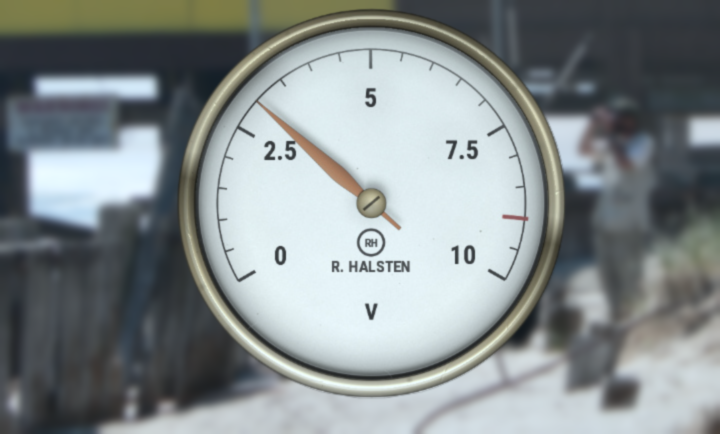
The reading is 3V
